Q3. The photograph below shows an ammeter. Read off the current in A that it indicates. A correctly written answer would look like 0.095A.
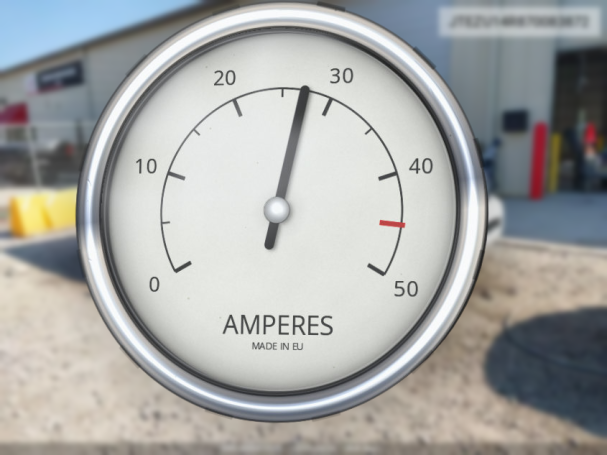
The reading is 27.5A
